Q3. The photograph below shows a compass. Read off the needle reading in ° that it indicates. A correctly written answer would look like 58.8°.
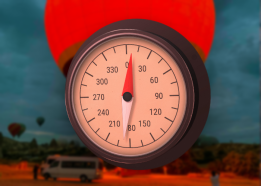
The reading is 7.5°
